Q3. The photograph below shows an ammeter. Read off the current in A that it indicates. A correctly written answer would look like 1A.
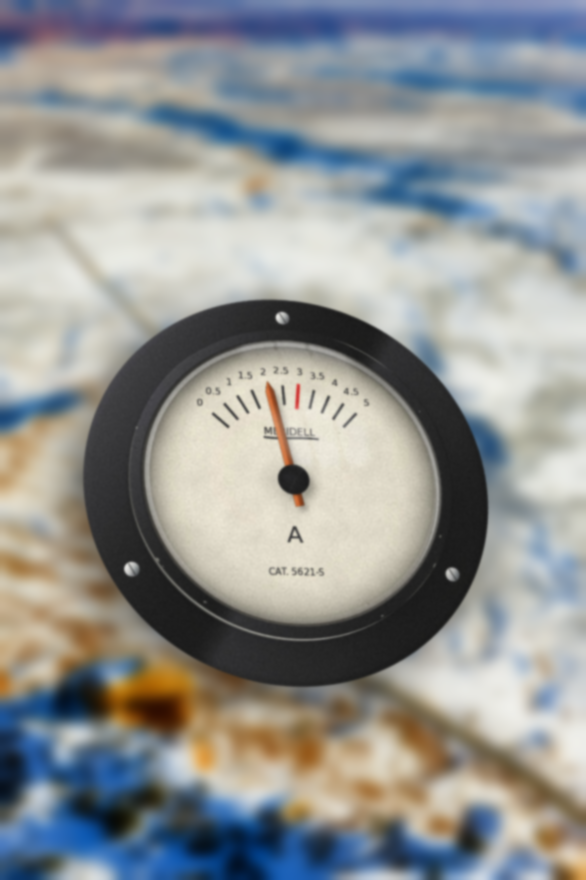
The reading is 2A
